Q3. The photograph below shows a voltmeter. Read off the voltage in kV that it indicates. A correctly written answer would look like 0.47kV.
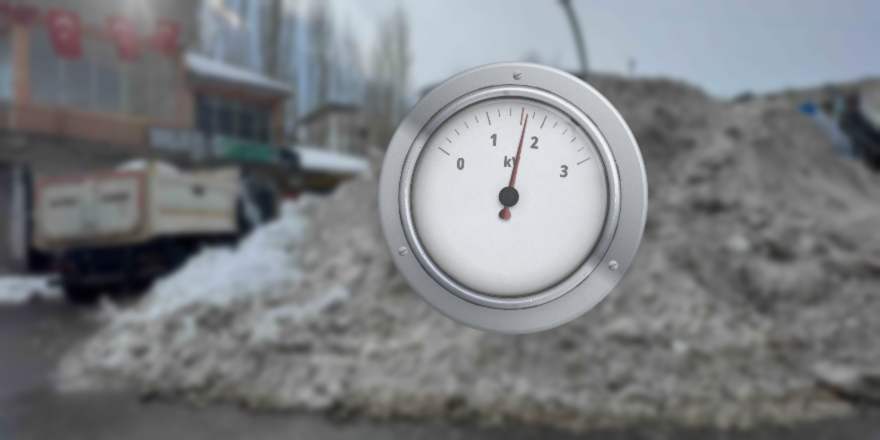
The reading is 1.7kV
